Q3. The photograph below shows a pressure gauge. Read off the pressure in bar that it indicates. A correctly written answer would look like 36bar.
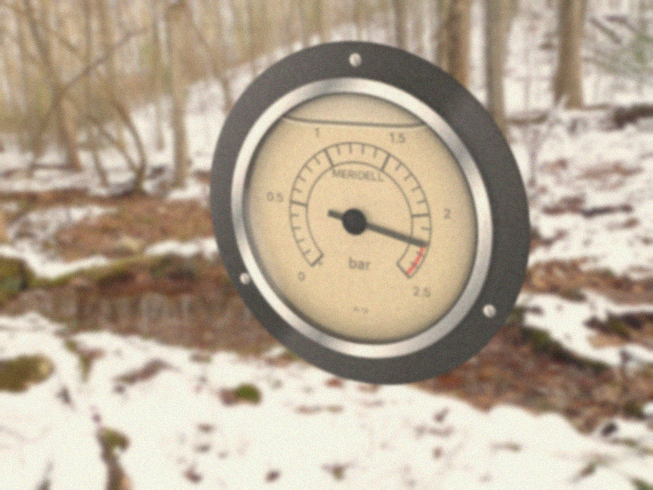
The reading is 2.2bar
